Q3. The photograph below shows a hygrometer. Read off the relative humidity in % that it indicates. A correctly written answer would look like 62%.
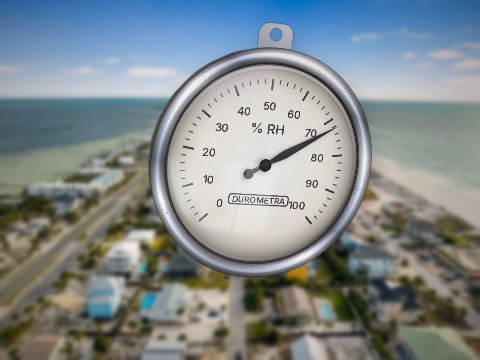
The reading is 72%
